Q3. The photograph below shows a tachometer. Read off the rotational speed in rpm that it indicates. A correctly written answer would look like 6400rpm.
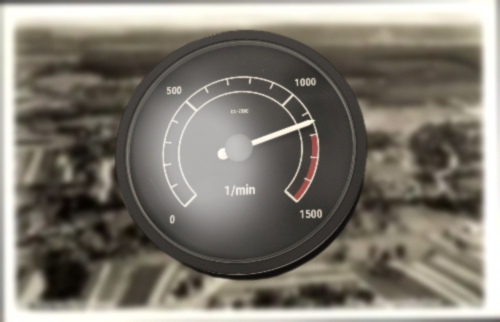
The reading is 1150rpm
